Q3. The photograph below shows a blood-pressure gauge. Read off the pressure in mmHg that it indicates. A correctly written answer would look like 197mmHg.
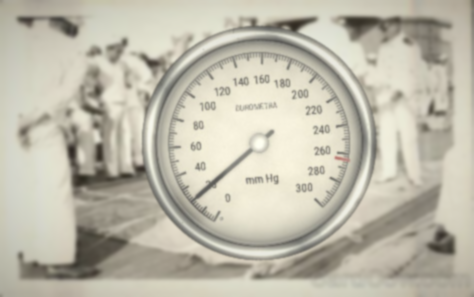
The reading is 20mmHg
